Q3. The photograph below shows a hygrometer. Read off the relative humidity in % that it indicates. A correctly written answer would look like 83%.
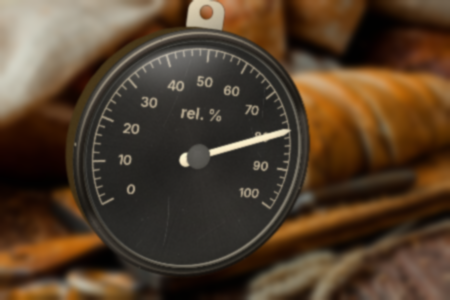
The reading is 80%
